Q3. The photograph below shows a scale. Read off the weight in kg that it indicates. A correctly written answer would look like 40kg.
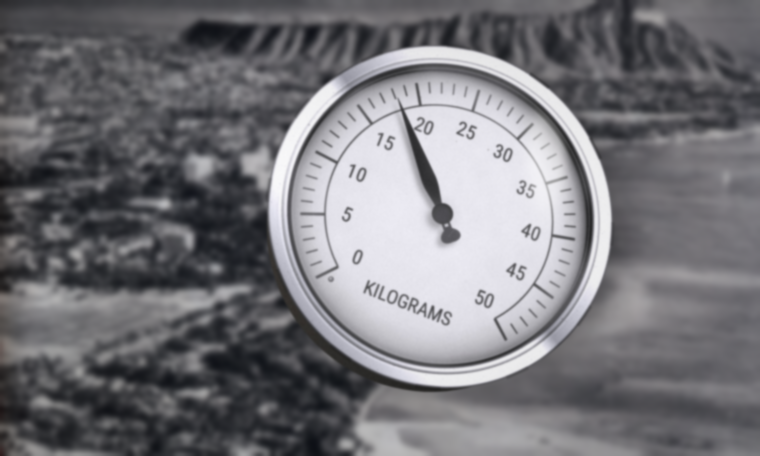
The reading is 18kg
